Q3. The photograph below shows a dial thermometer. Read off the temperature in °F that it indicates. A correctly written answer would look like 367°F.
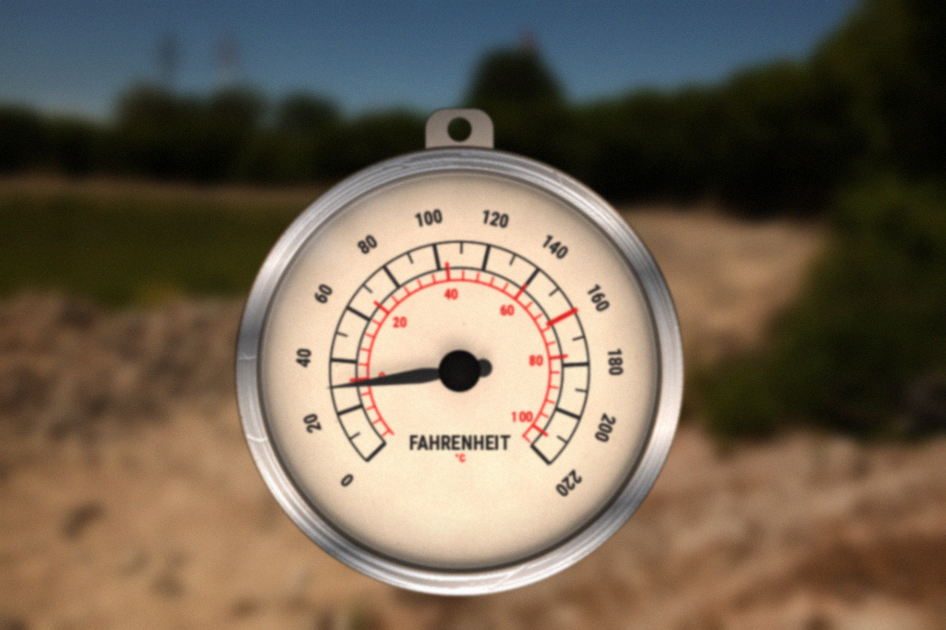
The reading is 30°F
